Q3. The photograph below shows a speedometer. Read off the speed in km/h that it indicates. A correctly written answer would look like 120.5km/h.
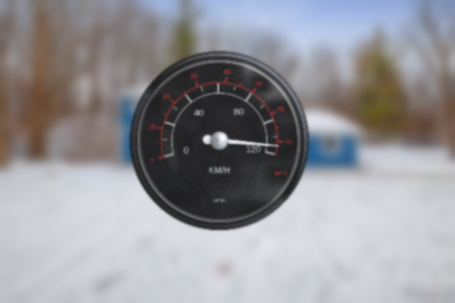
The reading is 115km/h
